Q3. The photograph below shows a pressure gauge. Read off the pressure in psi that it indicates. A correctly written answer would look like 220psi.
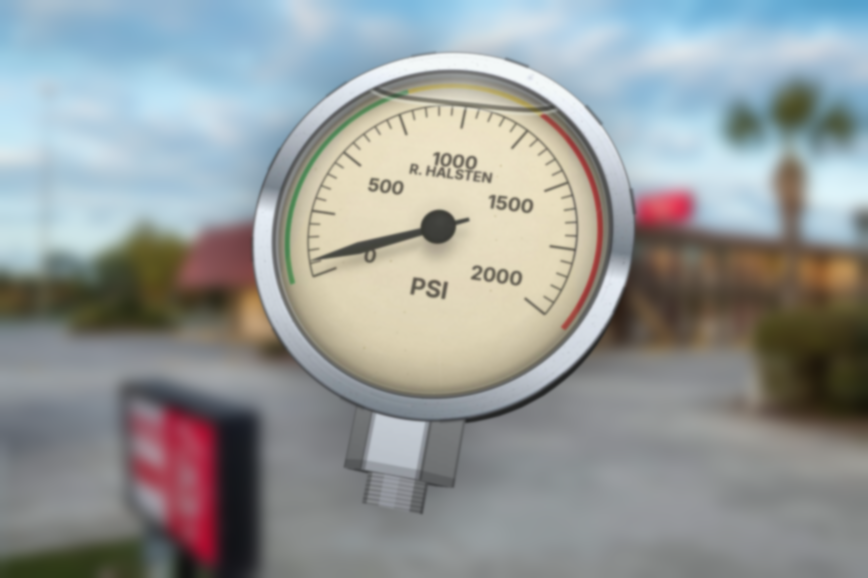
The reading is 50psi
